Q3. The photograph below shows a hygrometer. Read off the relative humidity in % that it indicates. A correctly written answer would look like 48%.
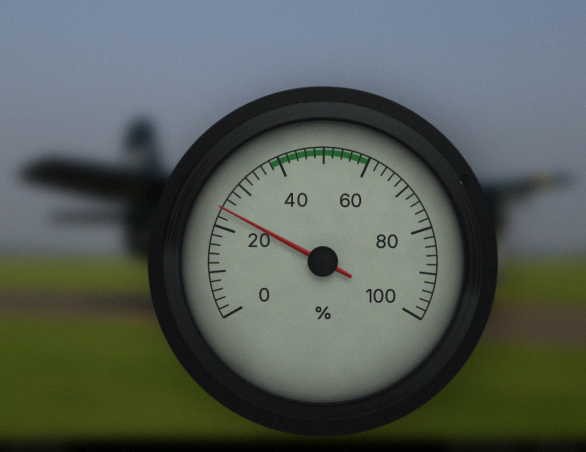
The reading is 24%
